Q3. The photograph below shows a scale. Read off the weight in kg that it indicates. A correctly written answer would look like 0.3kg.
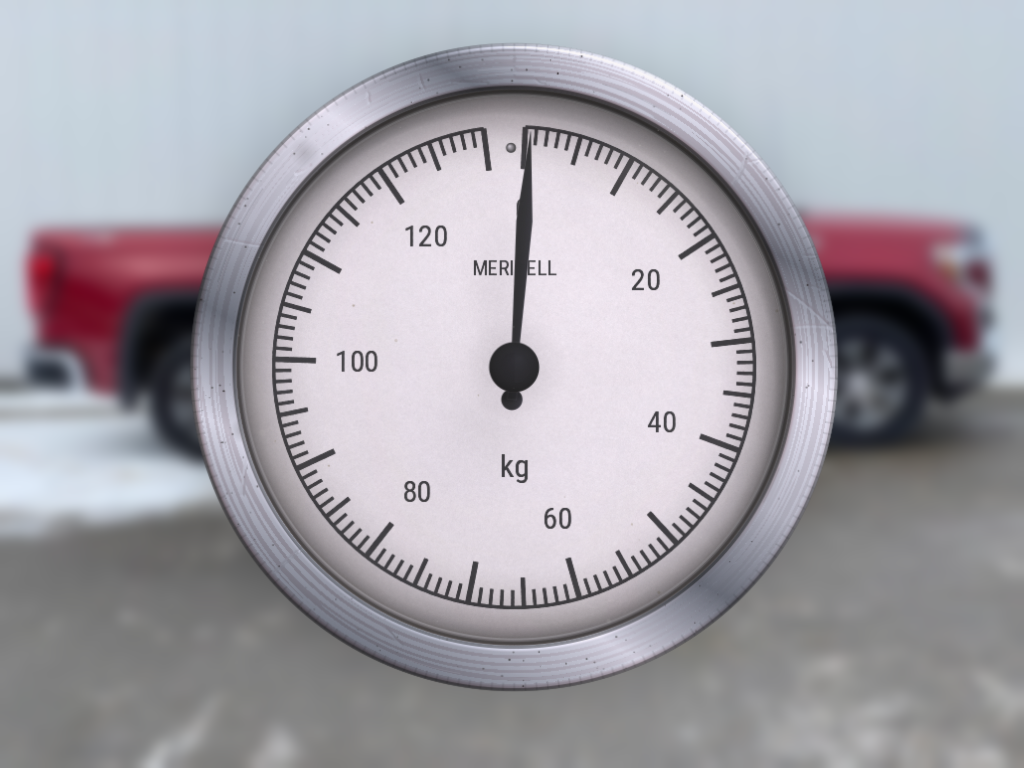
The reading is 0.5kg
